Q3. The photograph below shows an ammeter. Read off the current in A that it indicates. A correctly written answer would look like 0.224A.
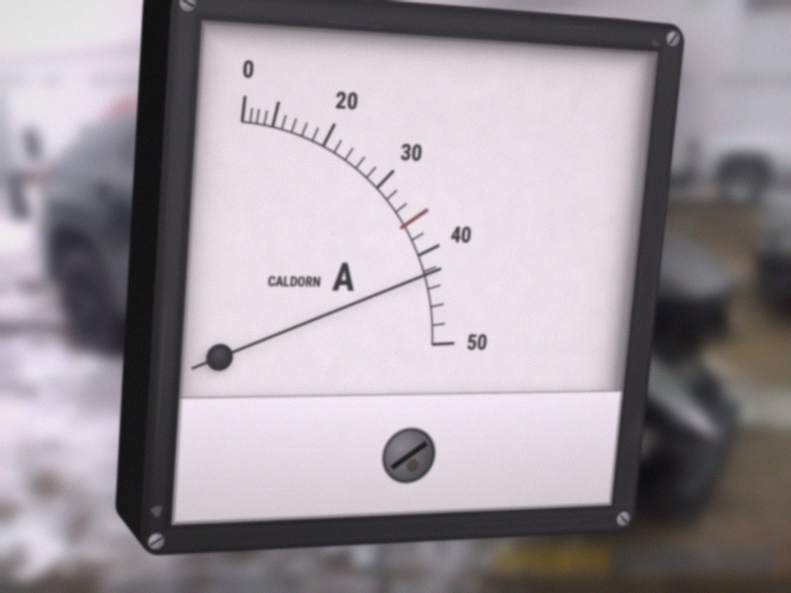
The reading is 42A
